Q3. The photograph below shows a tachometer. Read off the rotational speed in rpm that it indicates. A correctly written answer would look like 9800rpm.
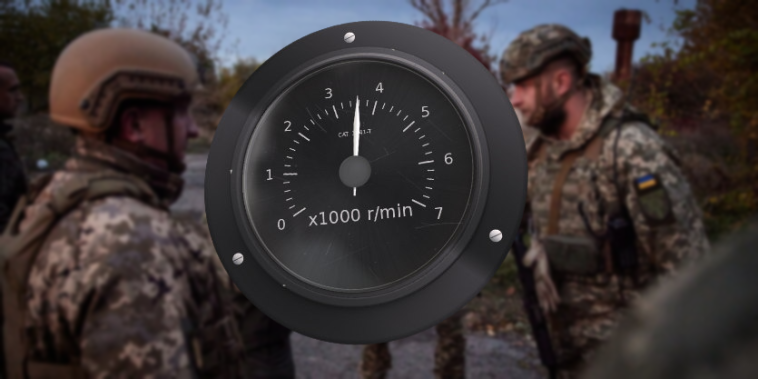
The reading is 3600rpm
